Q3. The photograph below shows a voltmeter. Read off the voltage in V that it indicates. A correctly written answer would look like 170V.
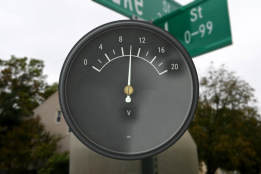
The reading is 10V
